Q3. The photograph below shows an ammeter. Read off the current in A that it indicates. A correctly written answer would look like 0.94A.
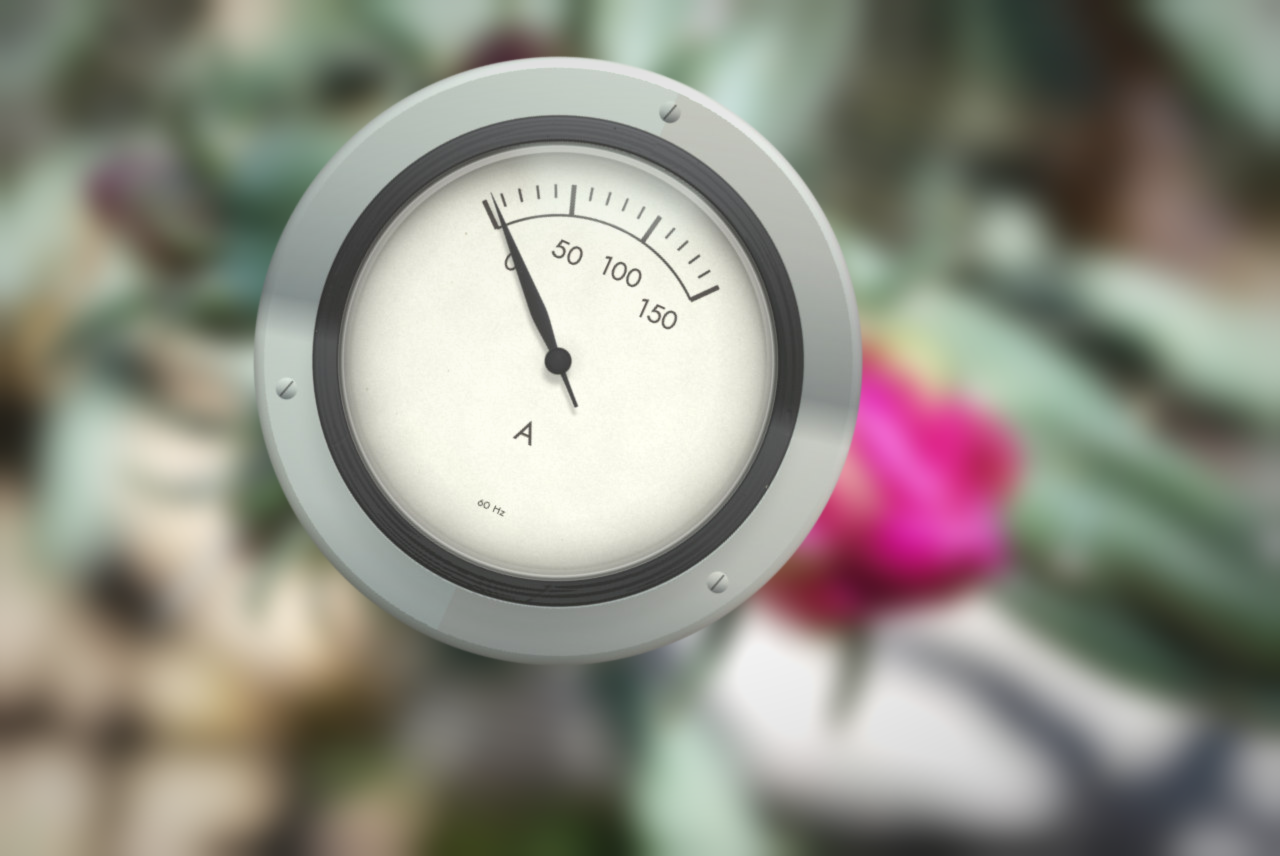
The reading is 5A
